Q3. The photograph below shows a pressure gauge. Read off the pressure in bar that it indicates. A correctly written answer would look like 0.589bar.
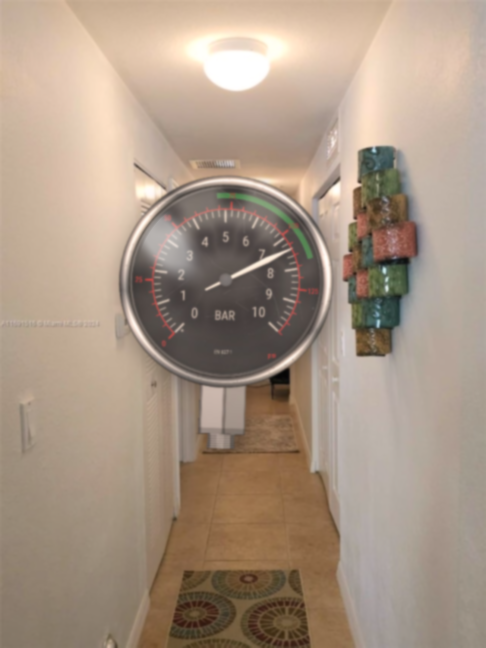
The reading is 7.4bar
